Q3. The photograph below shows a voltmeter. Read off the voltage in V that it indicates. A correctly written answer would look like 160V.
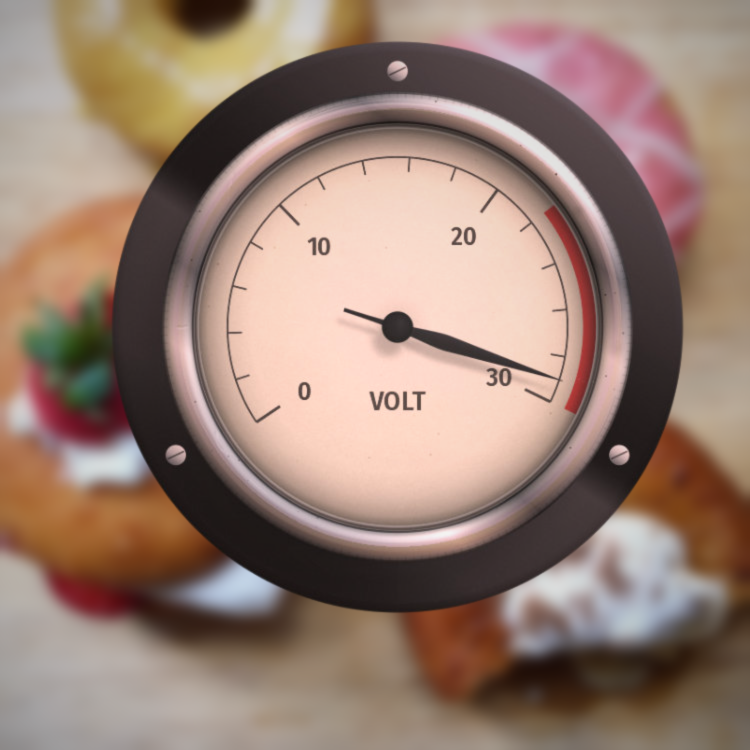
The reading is 29V
